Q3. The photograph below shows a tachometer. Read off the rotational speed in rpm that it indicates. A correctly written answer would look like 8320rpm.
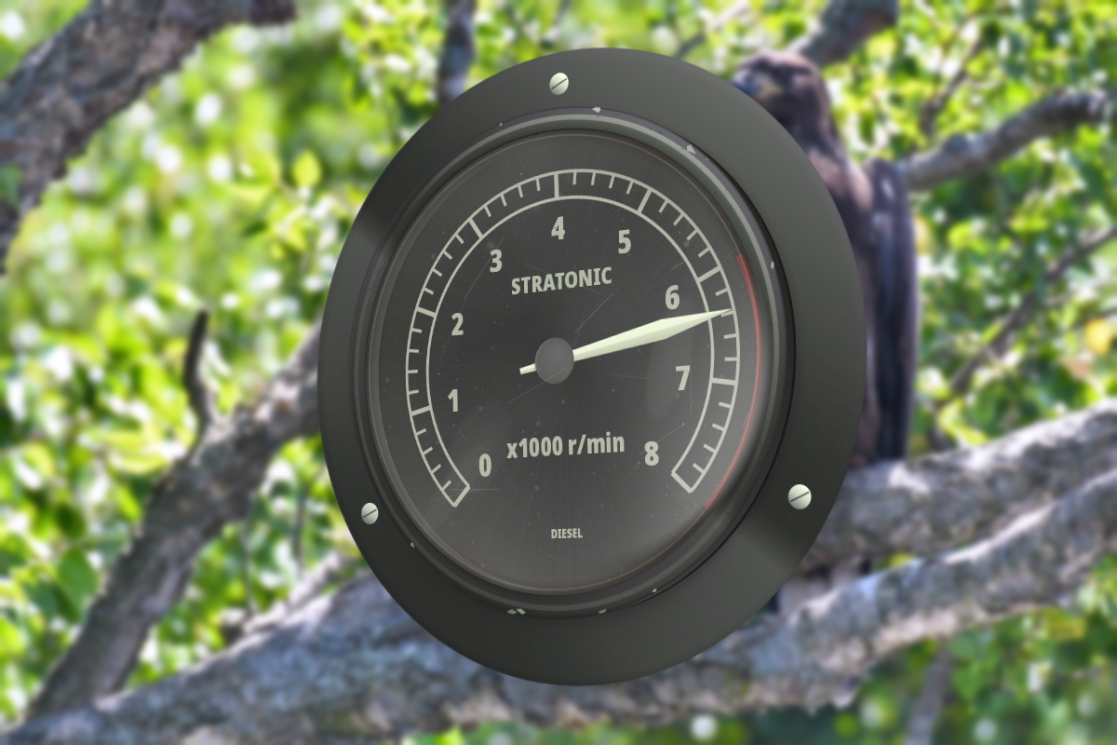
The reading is 6400rpm
